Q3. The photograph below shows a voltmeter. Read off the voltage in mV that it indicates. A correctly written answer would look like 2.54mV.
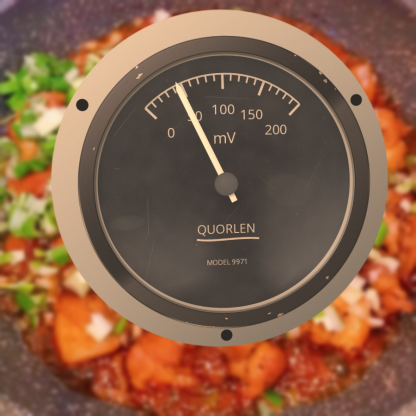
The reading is 45mV
